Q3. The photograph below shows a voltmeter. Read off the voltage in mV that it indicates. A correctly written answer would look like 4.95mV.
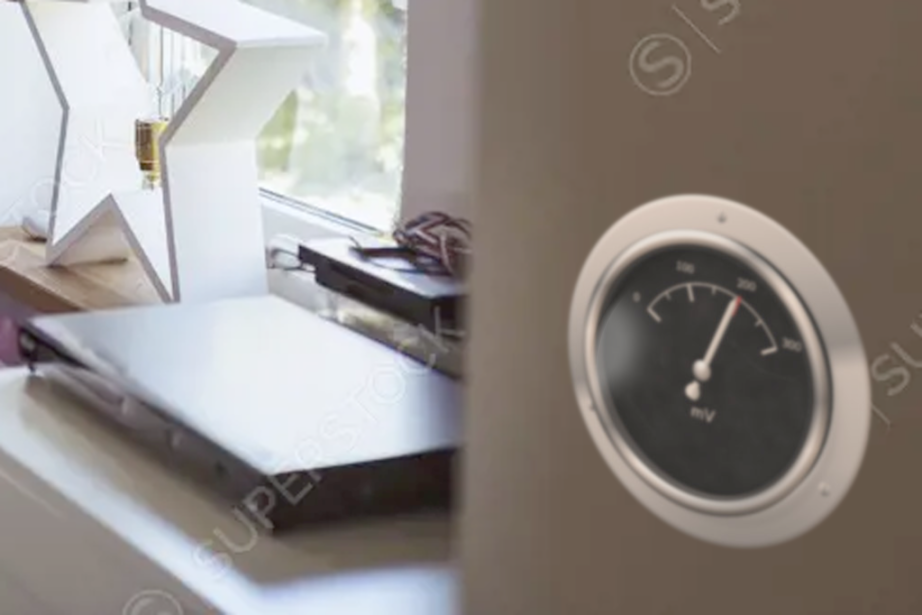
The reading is 200mV
